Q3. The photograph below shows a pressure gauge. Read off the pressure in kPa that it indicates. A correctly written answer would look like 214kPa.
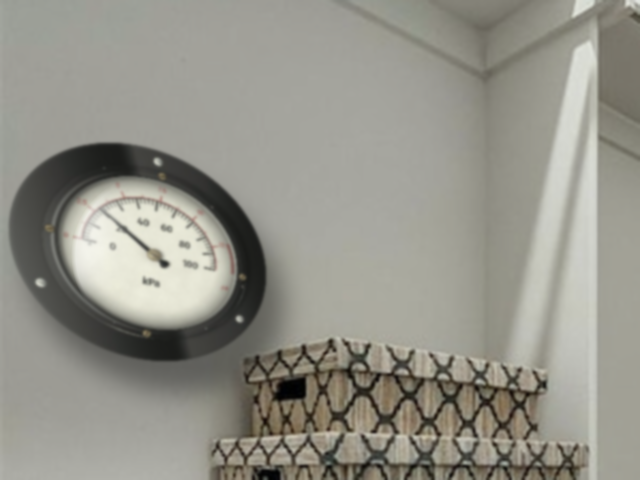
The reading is 20kPa
